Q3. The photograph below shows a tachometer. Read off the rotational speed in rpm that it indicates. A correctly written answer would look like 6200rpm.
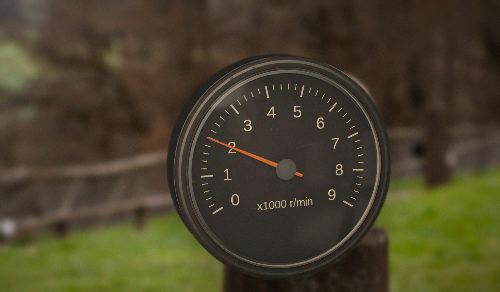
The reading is 2000rpm
